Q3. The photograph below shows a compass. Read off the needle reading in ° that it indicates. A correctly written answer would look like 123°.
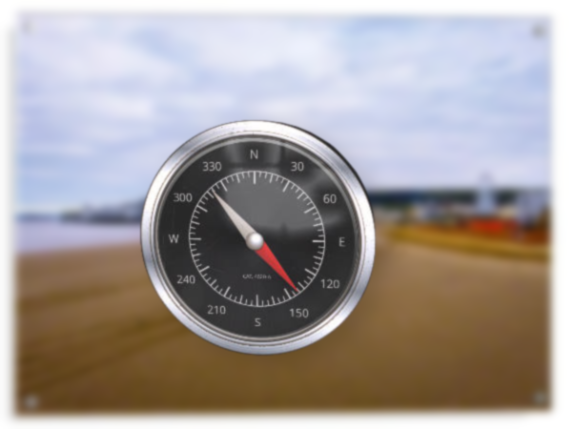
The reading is 140°
